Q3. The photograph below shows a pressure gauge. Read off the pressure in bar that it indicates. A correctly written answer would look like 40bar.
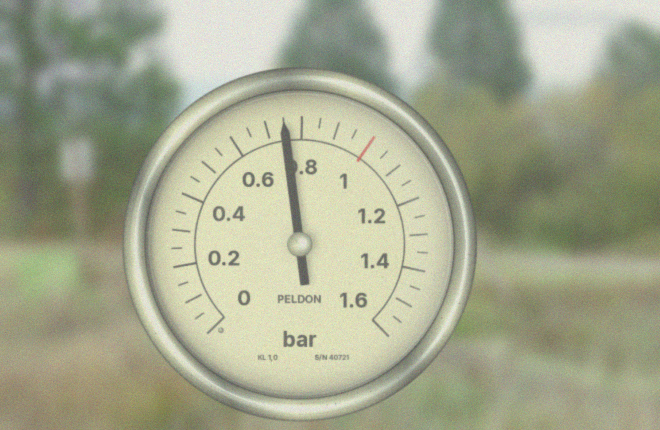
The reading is 0.75bar
